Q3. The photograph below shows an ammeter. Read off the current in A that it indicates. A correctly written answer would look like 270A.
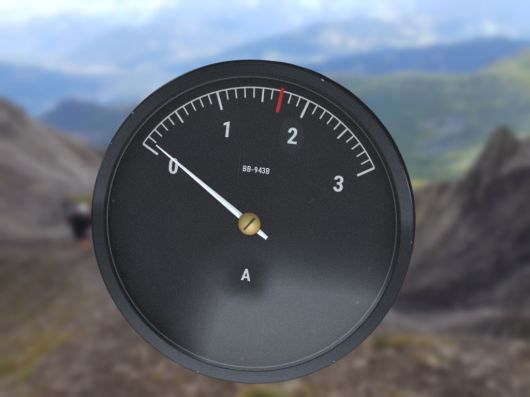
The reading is 0.1A
